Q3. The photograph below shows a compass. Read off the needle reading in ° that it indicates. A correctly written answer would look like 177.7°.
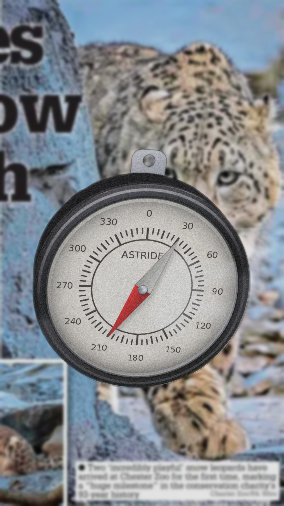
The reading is 210°
